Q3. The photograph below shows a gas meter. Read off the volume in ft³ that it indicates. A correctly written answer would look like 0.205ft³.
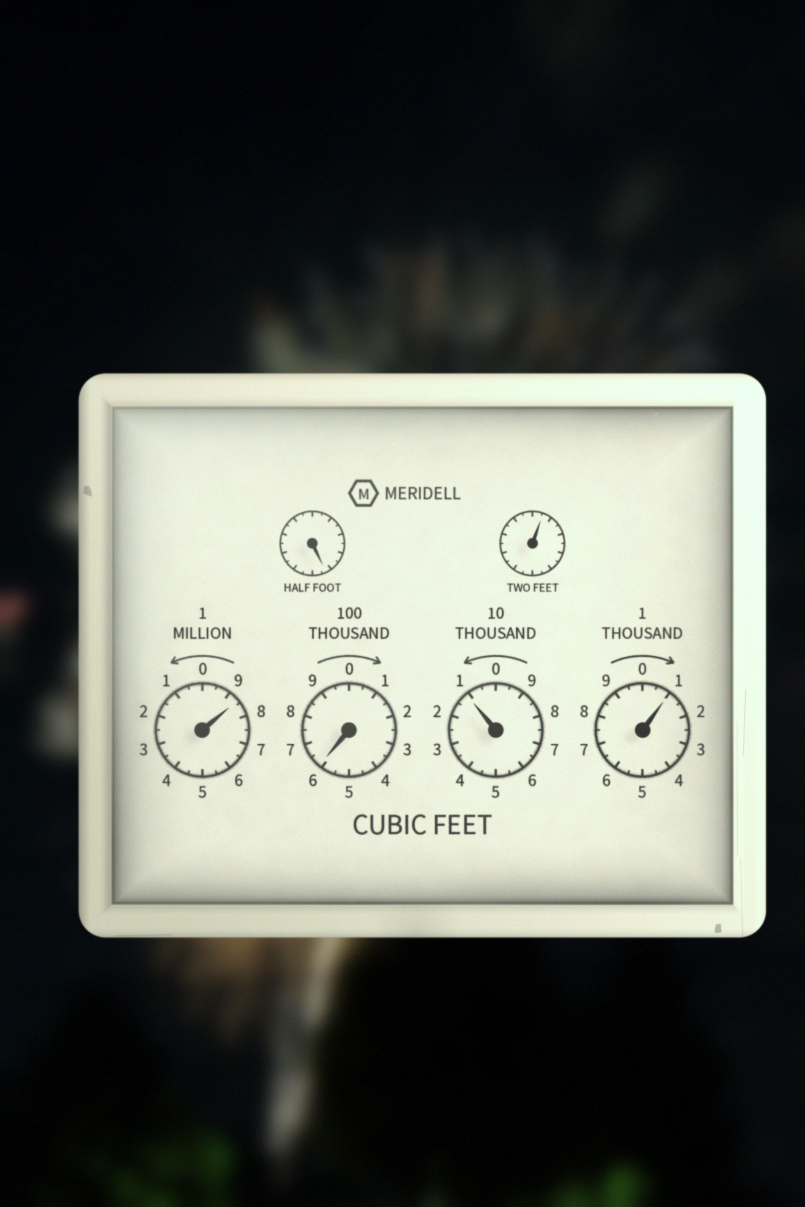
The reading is 861100ft³
